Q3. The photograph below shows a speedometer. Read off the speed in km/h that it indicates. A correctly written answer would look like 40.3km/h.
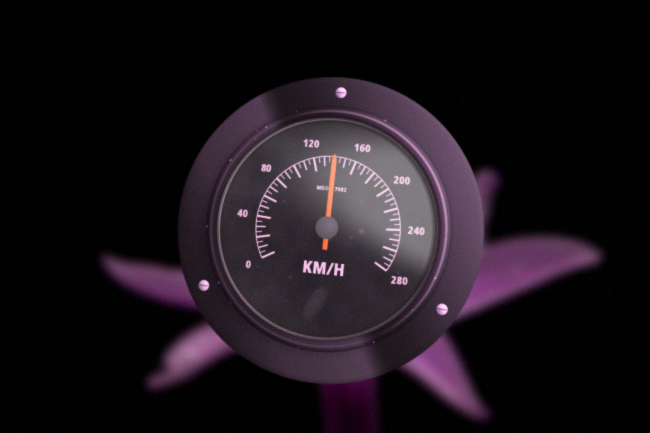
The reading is 140km/h
